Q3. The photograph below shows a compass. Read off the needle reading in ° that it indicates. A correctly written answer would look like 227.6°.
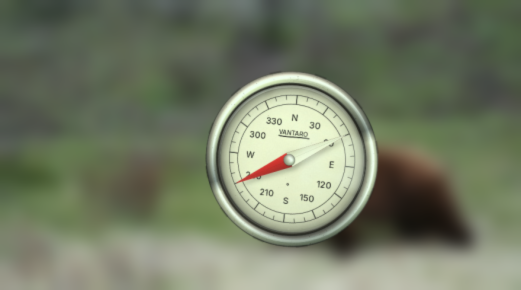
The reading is 240°
